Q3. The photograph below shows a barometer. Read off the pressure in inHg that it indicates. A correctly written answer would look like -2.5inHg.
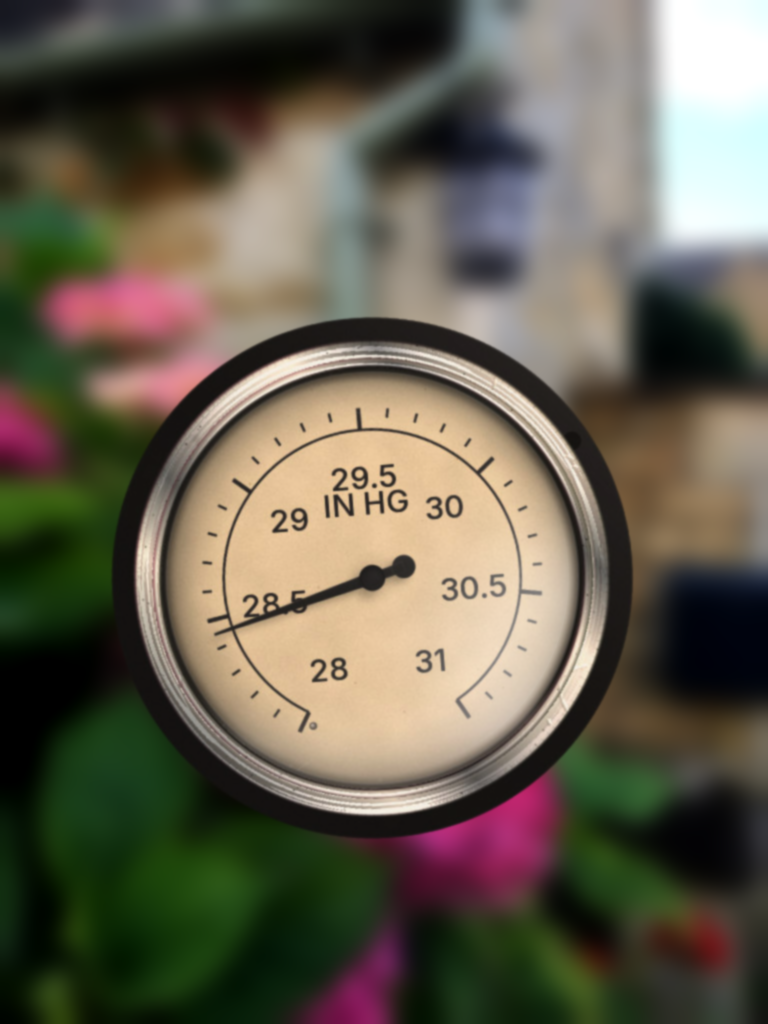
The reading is 28.45inHg
